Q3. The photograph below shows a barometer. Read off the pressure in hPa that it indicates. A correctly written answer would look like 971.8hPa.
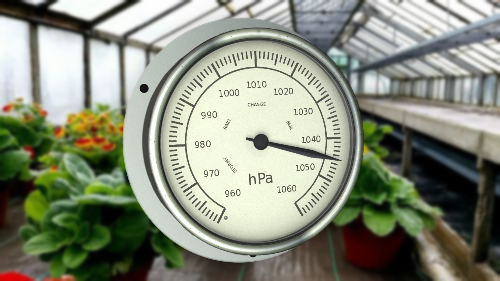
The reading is 1045hPa
